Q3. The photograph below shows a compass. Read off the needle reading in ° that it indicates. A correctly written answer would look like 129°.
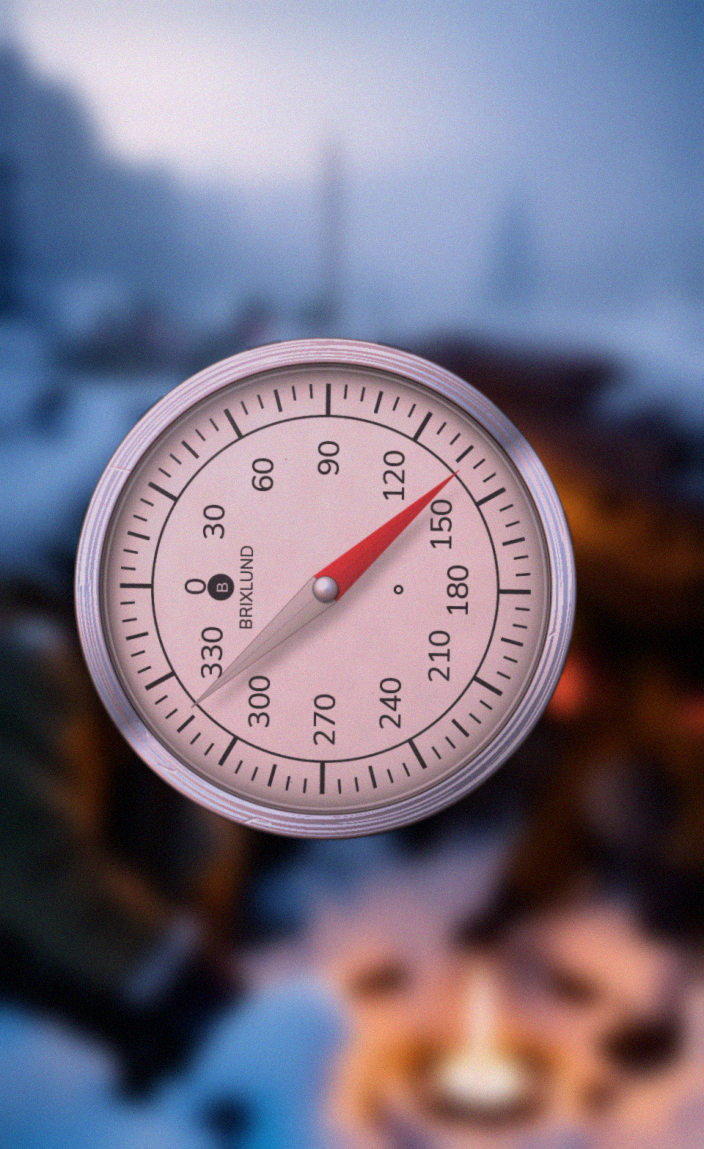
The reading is 137.5°
